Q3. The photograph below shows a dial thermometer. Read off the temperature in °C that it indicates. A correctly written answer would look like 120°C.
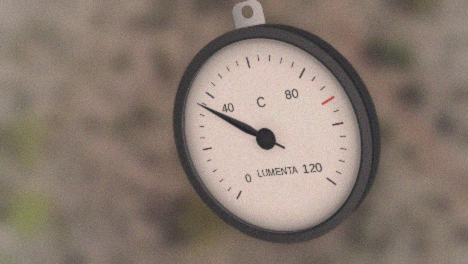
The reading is 36°C
